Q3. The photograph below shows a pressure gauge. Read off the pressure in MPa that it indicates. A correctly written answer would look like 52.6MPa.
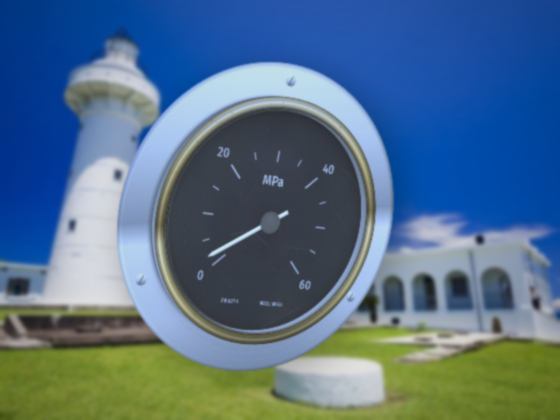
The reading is 2.5MPa
